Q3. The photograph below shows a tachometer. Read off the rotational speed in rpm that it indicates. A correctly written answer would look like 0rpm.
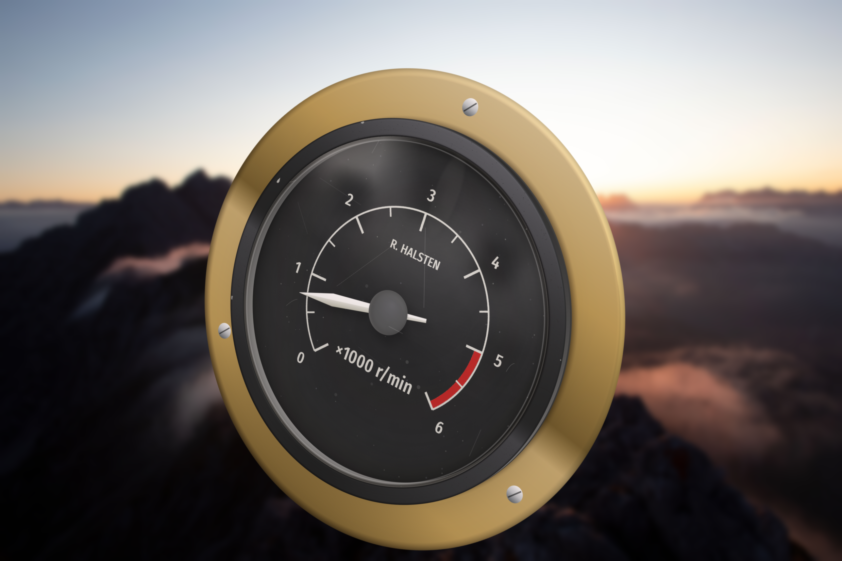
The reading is 750rpm
